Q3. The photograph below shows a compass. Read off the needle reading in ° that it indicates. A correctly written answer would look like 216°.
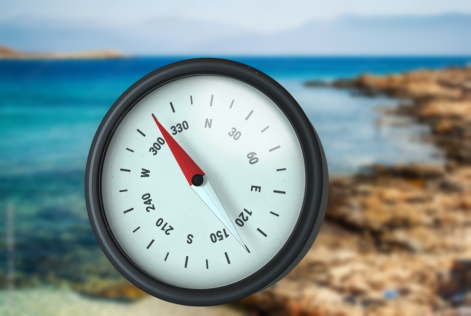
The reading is 315°
